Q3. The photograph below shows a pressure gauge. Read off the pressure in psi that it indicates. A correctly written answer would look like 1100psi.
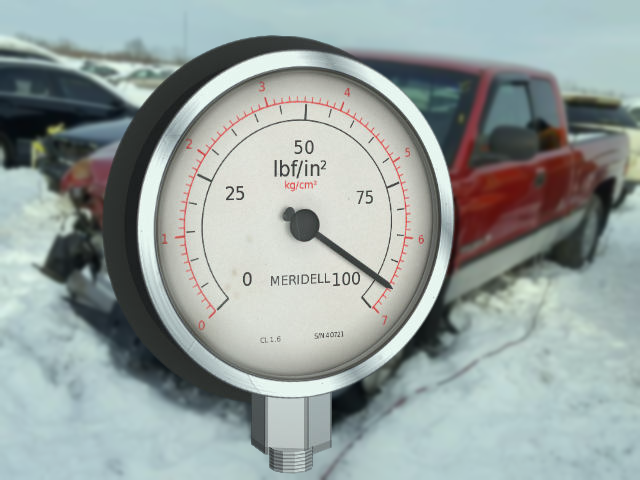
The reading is 95psi
